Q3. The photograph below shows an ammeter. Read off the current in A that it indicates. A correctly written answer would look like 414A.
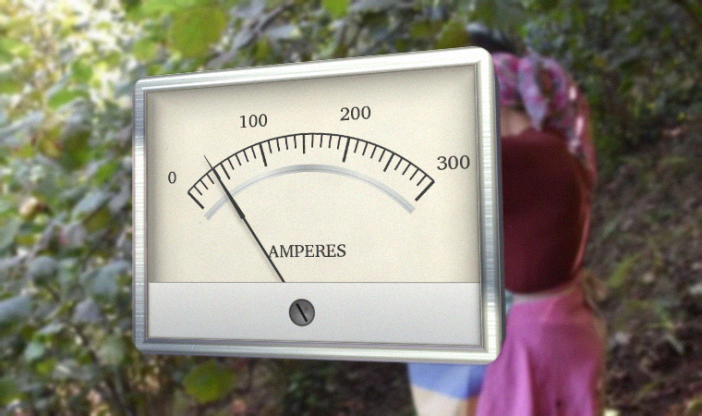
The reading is 40A
